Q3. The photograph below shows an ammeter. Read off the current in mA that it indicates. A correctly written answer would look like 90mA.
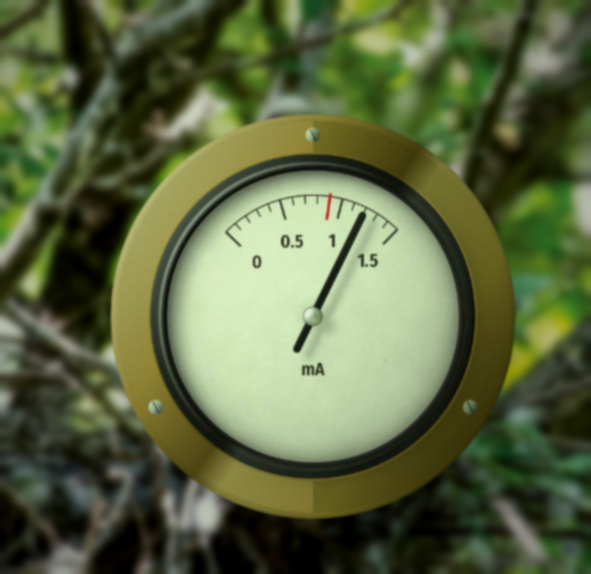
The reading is 1.2mA
